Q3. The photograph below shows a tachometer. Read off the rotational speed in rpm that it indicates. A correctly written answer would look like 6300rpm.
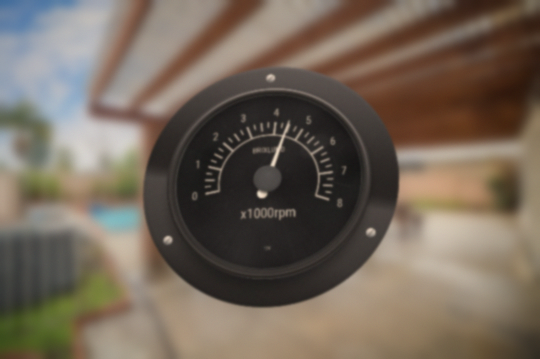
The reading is 4500rpm
